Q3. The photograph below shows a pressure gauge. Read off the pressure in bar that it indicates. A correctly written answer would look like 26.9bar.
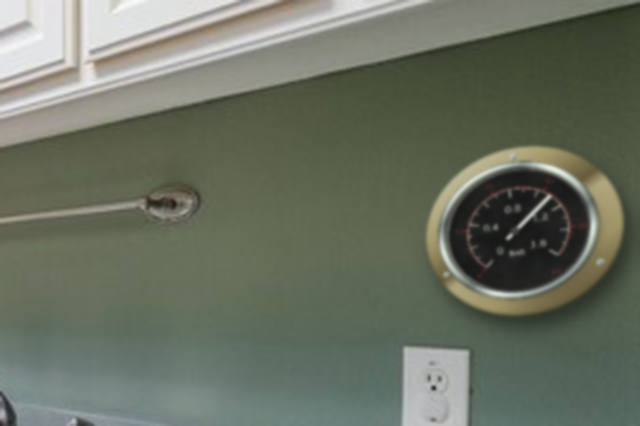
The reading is 1.1bar
